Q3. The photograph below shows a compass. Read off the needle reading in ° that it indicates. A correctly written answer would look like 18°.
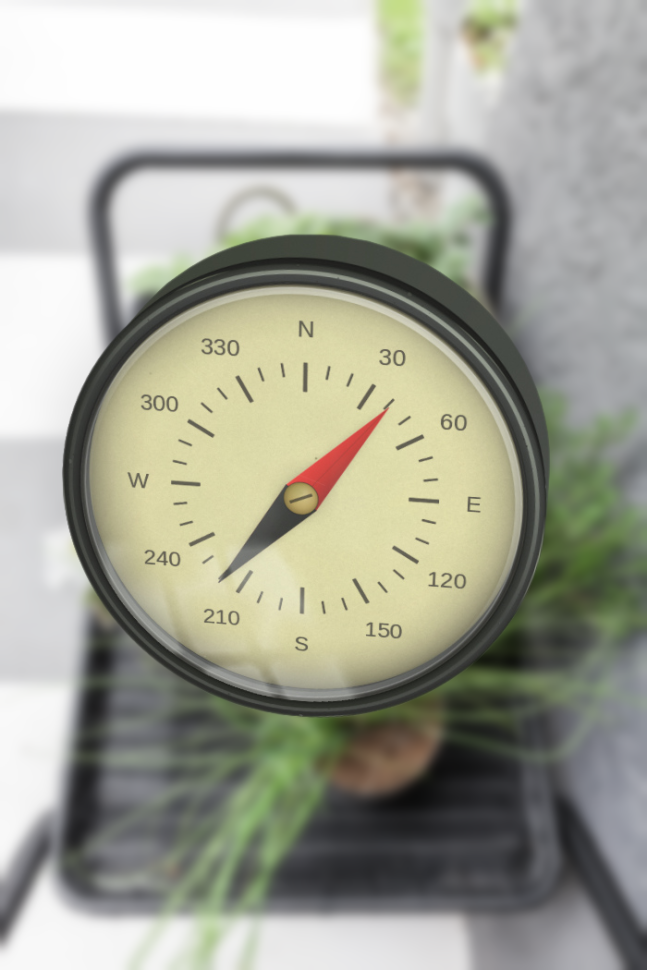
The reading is 40°
